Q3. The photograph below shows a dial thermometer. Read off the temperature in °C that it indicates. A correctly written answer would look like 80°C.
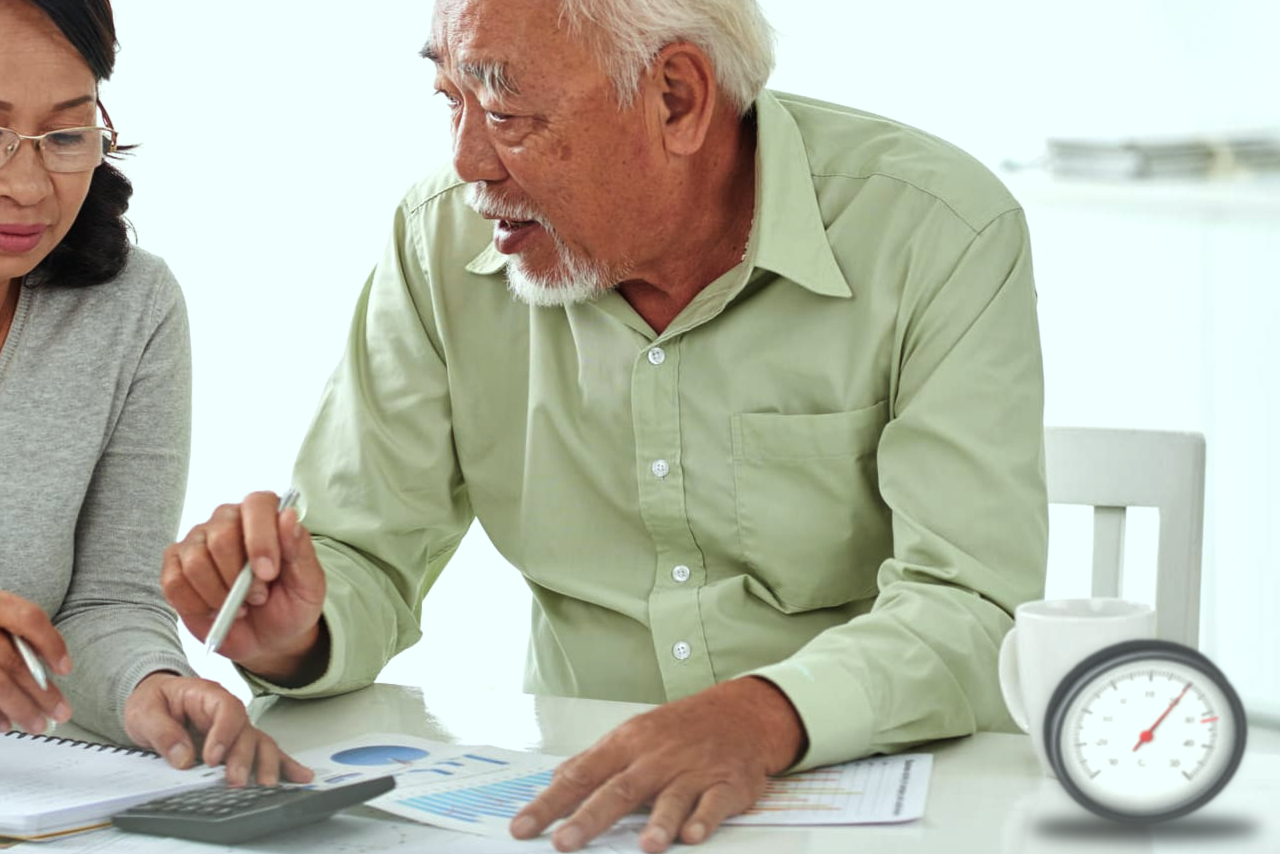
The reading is 20°C
